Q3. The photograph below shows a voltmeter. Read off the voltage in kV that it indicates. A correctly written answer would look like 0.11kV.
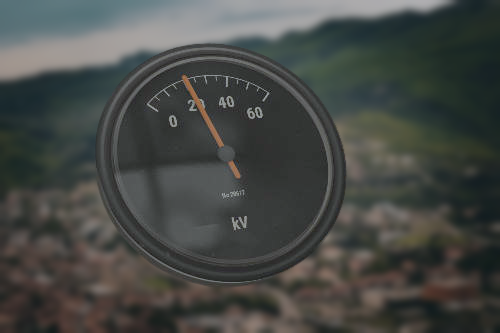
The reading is 20kV
